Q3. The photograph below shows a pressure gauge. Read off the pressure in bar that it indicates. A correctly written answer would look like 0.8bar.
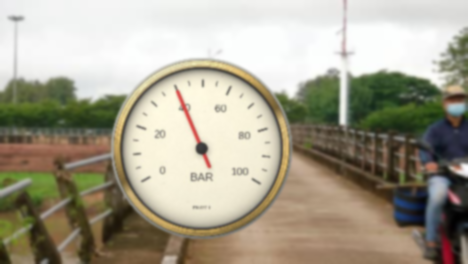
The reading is 40bar
